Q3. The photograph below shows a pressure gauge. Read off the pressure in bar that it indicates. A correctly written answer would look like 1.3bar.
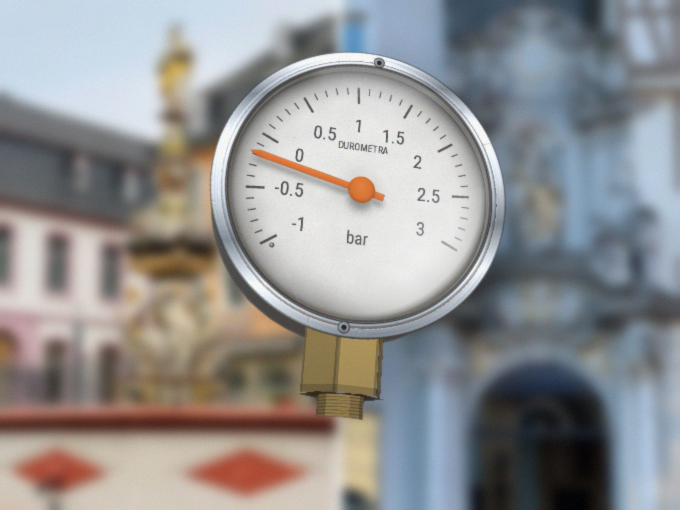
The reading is -0.2bar
